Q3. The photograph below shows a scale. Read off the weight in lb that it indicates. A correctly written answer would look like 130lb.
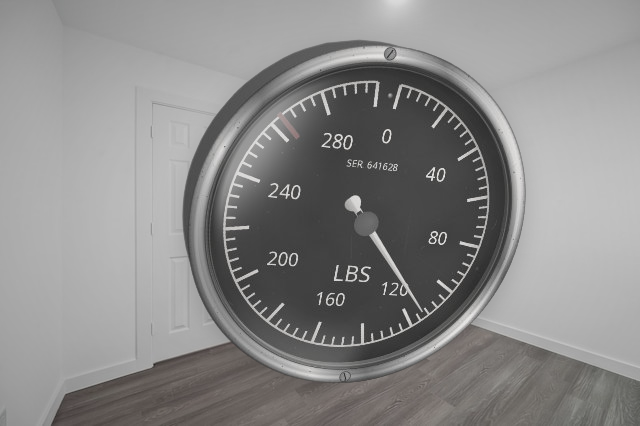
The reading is 114lb
